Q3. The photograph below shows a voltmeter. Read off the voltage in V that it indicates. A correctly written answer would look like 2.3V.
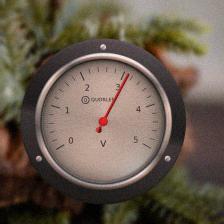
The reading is 3.1V
